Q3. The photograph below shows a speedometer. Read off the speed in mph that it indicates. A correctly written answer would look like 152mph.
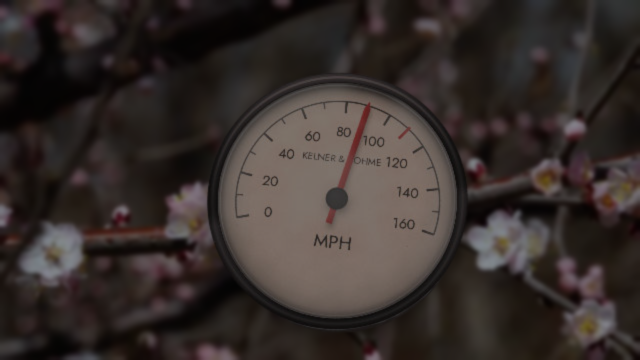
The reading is 90mph
